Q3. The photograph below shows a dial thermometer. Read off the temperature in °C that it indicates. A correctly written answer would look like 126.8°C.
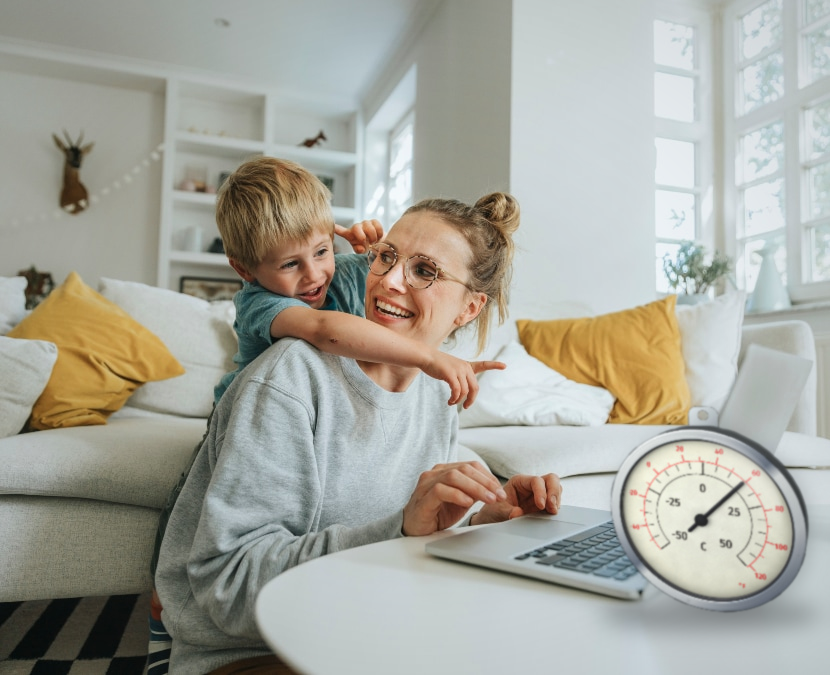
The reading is 15°C
